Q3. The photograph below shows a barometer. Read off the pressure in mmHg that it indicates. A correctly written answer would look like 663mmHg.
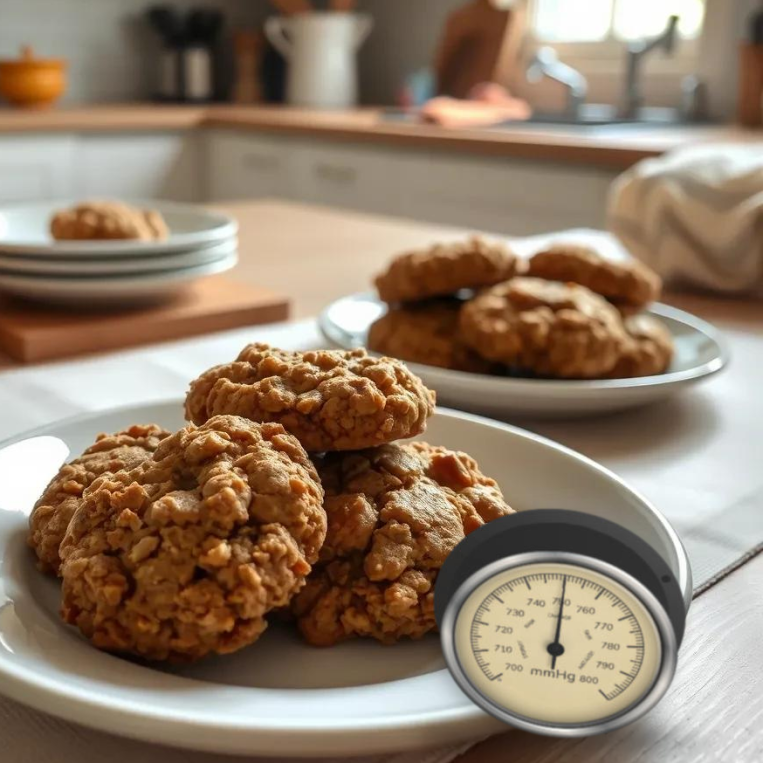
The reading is 750mmHg
